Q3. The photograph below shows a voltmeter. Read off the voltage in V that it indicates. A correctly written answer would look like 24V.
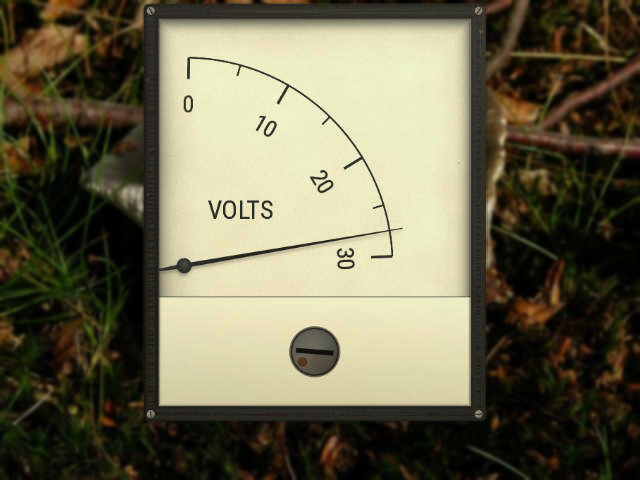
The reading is 27.5V
